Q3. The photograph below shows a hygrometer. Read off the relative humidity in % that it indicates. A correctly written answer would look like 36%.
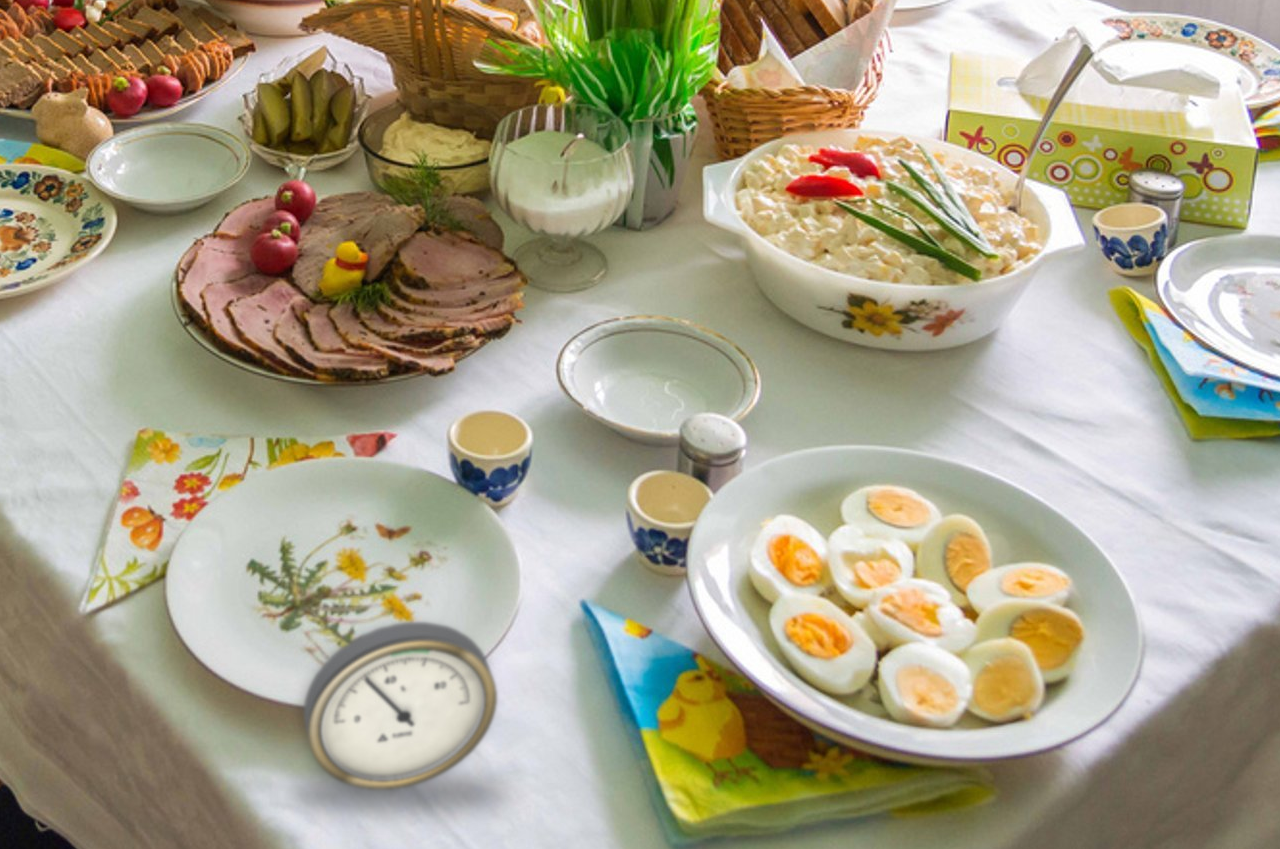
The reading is 30%
